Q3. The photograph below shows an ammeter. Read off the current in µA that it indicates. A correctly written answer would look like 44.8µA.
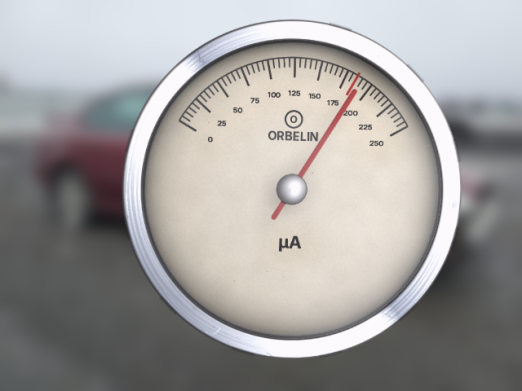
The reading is 190µA
